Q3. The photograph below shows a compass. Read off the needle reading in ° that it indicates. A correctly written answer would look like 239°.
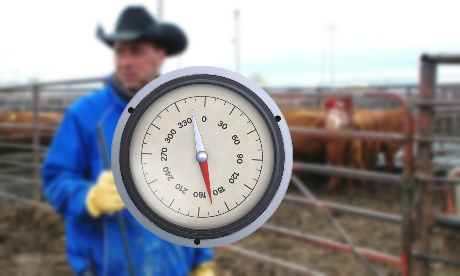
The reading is 165°
